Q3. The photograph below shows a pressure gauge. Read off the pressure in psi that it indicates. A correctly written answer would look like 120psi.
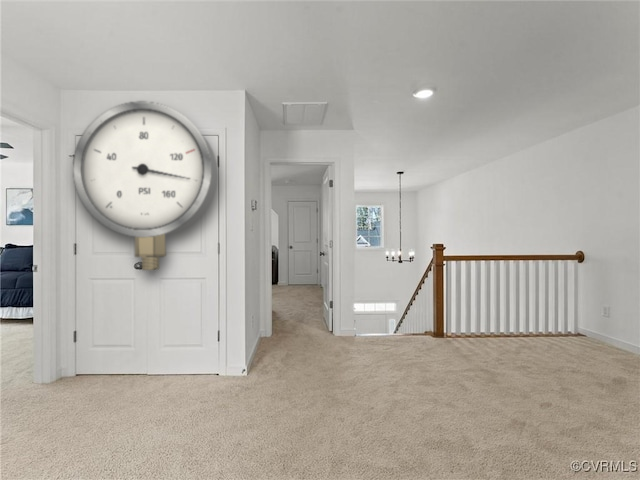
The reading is 140psi
